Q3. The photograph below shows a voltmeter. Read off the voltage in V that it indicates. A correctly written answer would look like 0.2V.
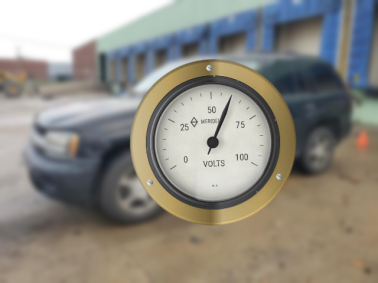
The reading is 60V
